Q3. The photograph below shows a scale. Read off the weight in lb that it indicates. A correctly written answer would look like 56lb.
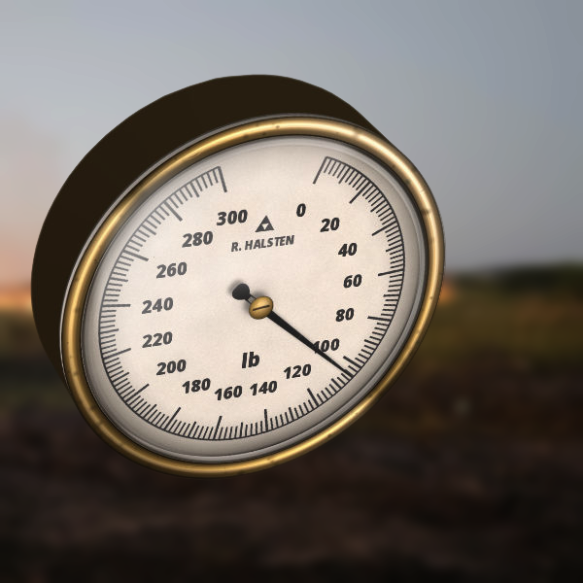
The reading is 104lb
